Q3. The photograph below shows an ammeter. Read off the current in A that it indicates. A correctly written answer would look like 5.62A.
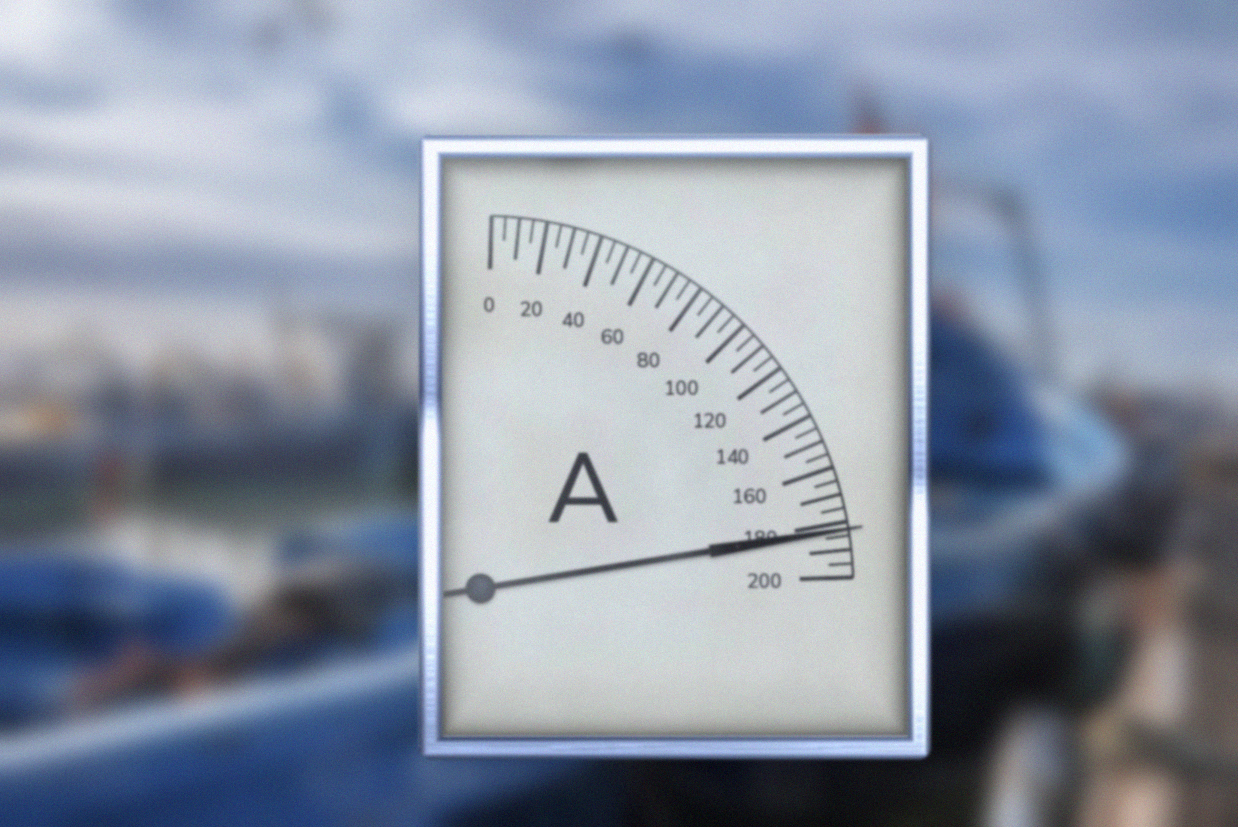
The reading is 182.5A
